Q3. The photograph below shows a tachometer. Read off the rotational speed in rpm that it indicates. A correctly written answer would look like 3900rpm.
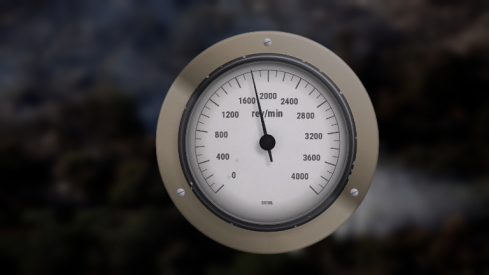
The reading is 1800rpm
